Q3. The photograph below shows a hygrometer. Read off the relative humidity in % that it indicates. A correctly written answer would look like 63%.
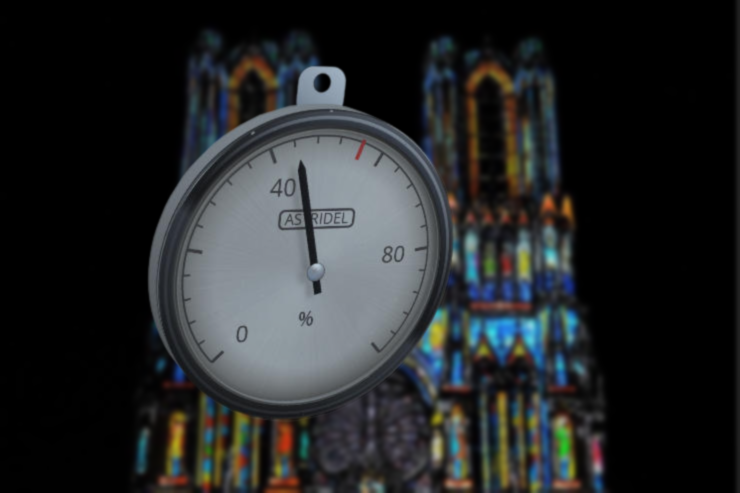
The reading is 44%
